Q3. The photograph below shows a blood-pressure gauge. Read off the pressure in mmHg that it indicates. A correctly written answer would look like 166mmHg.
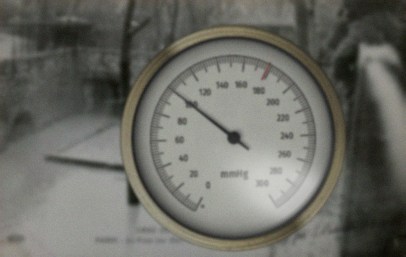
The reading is 100mmHg
